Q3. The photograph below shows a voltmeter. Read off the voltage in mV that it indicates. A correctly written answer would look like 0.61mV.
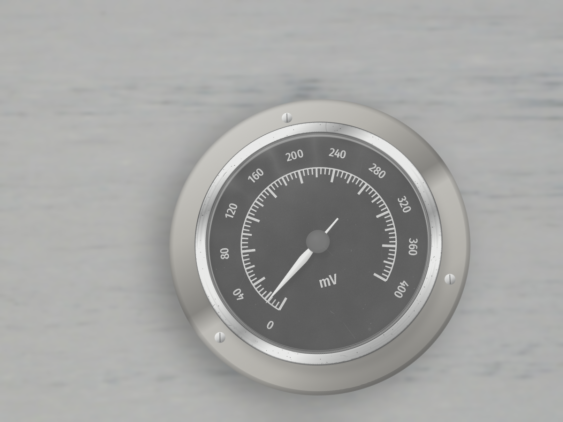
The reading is 15mV
